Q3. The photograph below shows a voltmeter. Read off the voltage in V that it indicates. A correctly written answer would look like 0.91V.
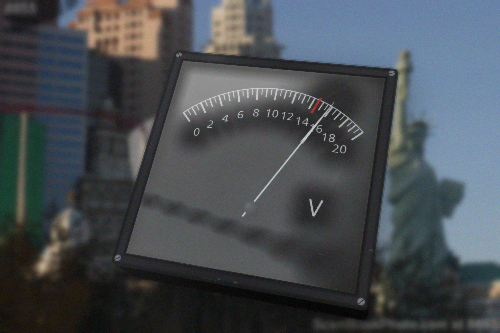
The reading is 16V
